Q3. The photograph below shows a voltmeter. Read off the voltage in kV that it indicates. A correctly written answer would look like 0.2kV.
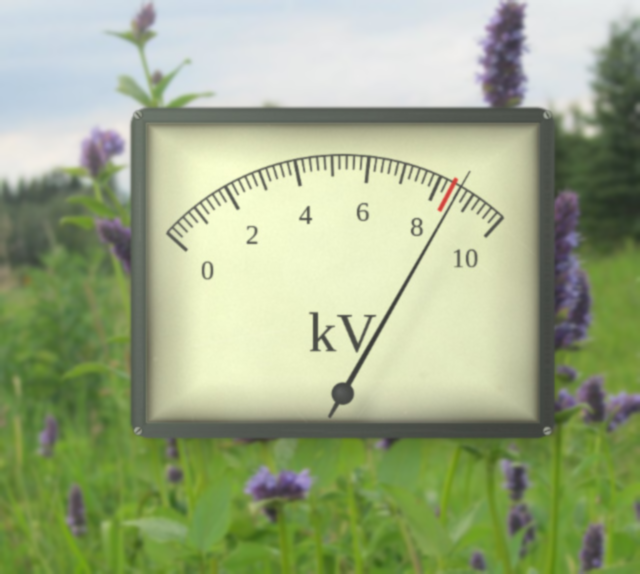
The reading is 8.6kV
